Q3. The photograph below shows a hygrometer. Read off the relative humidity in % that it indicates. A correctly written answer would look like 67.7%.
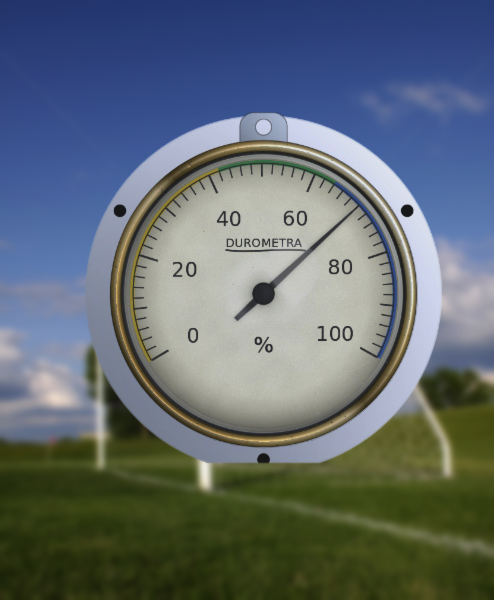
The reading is 70%
